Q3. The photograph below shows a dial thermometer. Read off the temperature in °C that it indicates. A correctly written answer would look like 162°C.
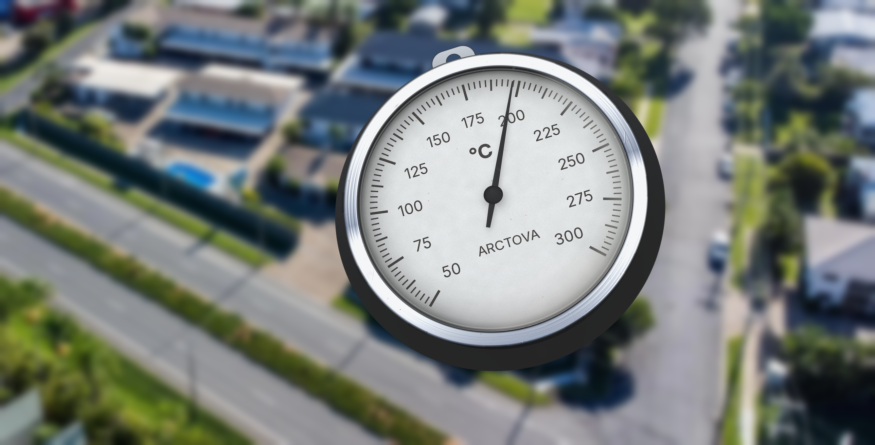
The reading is 197.5°C
